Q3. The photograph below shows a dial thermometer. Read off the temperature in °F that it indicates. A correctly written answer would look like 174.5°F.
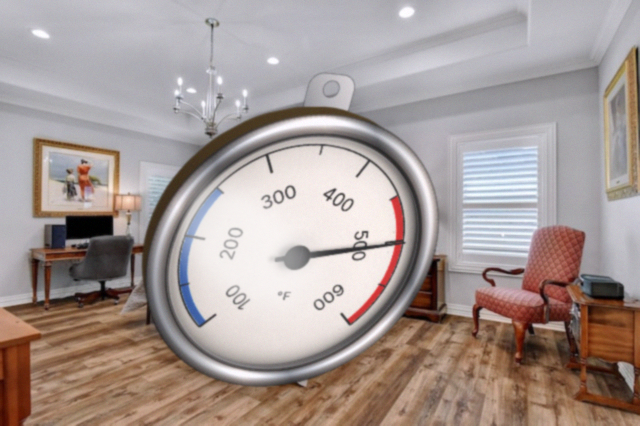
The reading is 500°F
